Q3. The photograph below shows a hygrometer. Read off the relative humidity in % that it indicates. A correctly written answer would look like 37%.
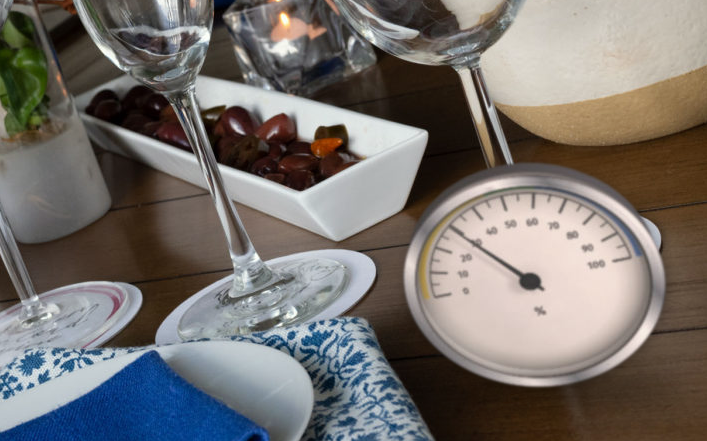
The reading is 30%
